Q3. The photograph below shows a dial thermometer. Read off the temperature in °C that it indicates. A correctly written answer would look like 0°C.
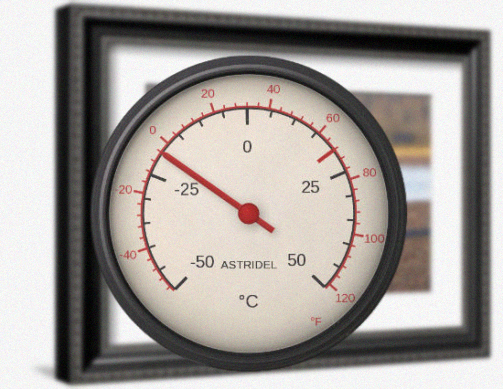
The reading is -20°C
